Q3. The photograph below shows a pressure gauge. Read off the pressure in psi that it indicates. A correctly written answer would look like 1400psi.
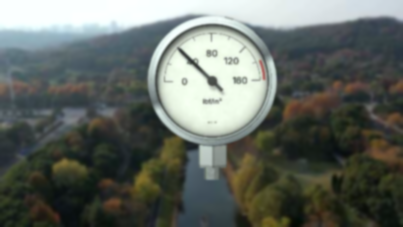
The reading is 40psi
